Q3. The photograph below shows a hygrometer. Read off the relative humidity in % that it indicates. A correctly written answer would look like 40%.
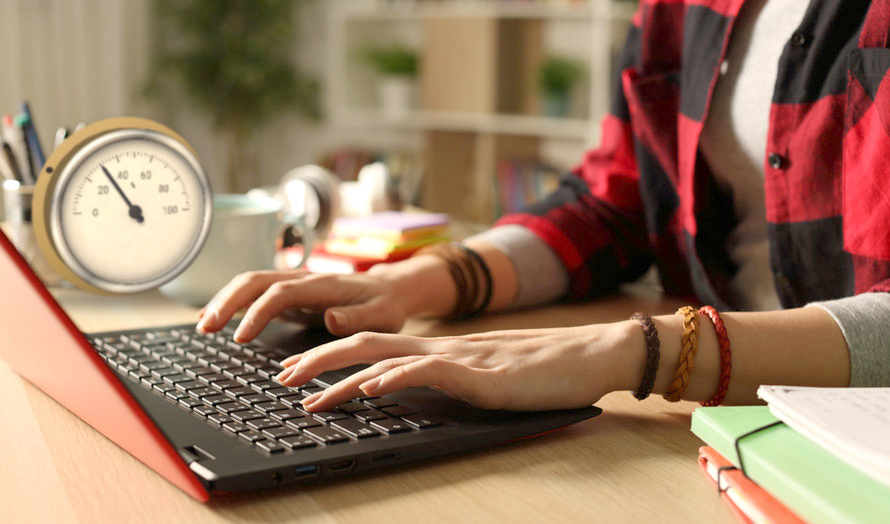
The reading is 30%
